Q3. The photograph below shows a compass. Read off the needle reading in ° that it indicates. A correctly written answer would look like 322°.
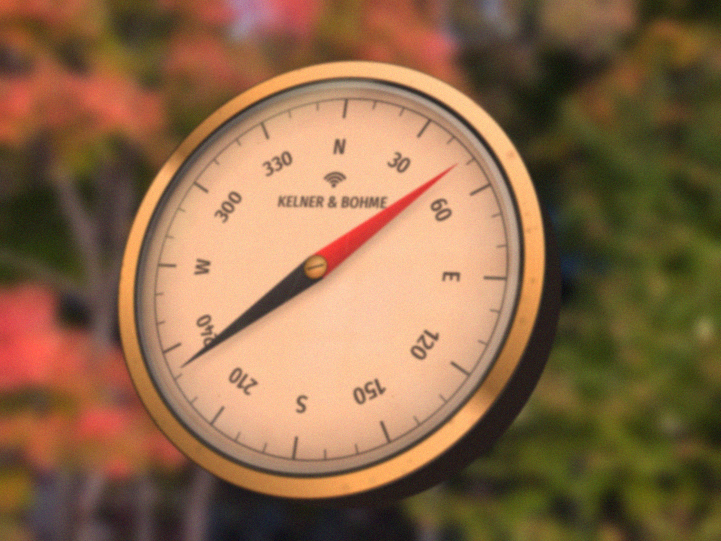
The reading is 50°
